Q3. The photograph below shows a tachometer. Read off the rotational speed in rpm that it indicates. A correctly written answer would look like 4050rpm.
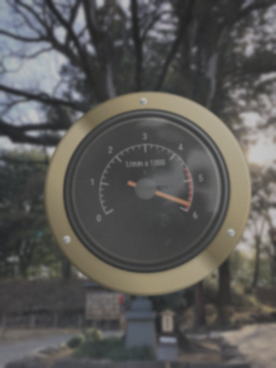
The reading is 5800rpm
